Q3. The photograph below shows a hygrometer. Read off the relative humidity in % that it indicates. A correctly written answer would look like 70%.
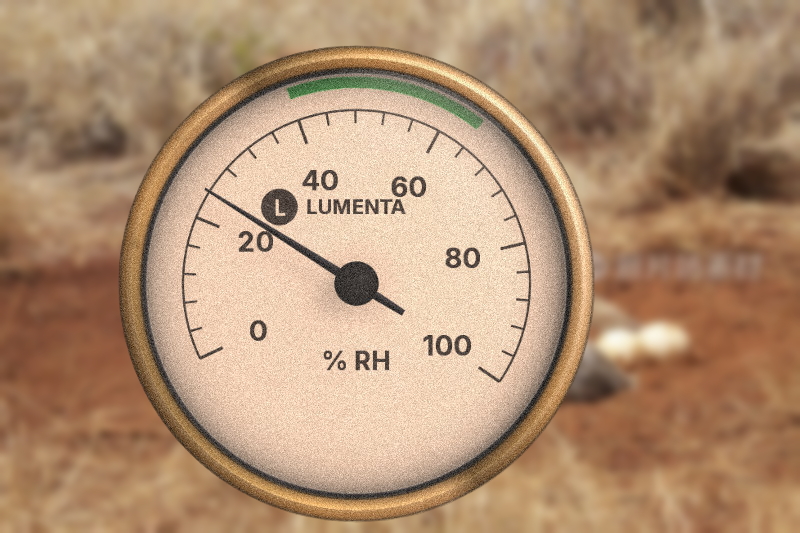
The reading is 24%
